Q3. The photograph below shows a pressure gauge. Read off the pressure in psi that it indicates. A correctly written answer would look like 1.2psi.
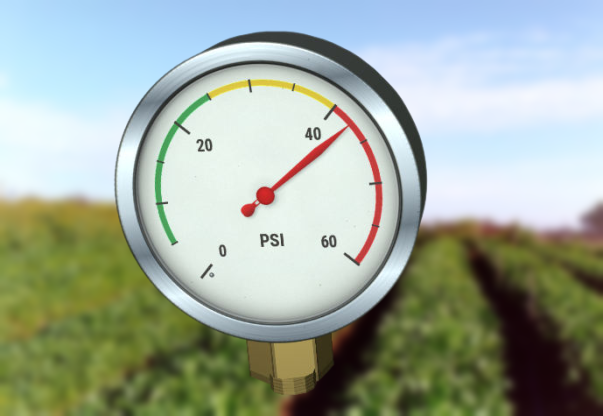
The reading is 42.5psi
